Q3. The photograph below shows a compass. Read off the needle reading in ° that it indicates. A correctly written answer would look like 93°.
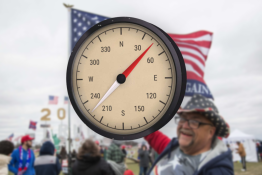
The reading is 45°
